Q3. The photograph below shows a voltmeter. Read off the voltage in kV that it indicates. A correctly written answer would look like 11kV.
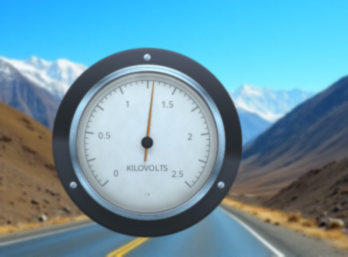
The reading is 1.3kV
